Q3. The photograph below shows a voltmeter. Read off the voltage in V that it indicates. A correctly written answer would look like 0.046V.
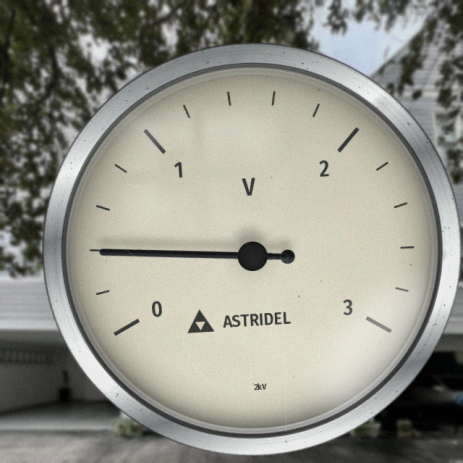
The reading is 0.4V
